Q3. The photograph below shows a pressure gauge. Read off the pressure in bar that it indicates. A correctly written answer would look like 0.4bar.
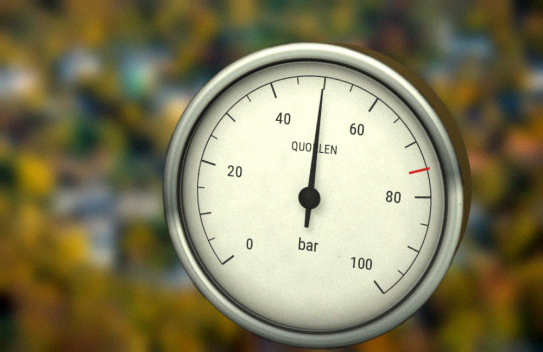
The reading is 50bar
